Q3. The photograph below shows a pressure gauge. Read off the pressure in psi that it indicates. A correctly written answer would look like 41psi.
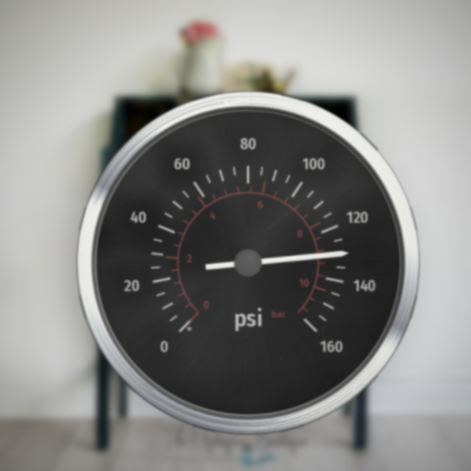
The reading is 130psi
